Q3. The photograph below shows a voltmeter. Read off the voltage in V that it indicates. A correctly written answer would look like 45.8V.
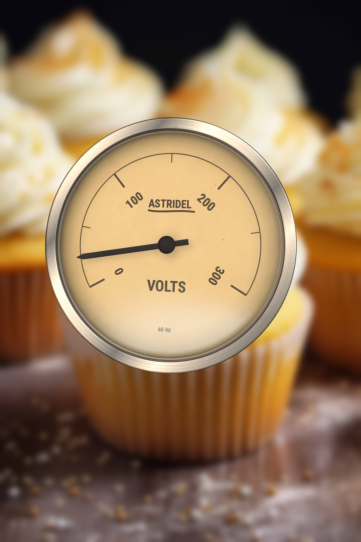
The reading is 25V
